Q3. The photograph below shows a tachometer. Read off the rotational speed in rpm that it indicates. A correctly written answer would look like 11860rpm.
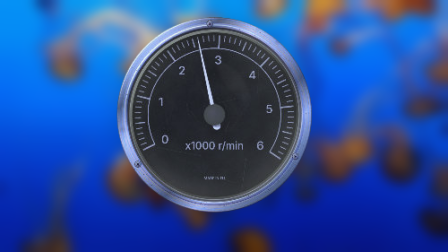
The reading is 2600rpm
